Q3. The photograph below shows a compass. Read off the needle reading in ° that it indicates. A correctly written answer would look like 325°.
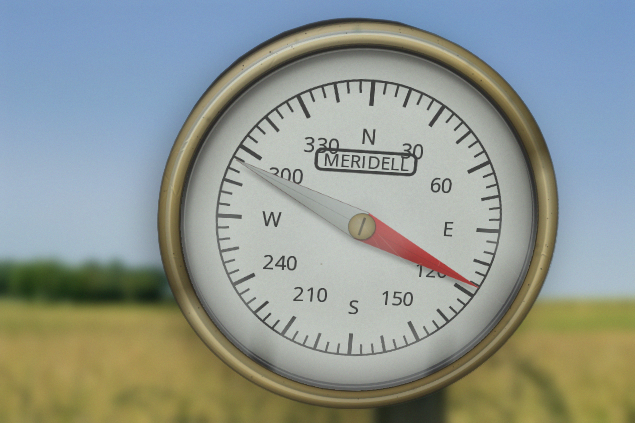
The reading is 115°
